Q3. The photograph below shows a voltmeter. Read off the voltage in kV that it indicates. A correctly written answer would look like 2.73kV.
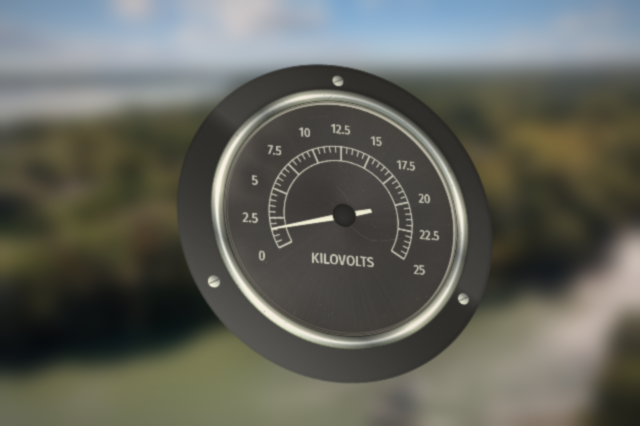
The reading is 1.5kV
